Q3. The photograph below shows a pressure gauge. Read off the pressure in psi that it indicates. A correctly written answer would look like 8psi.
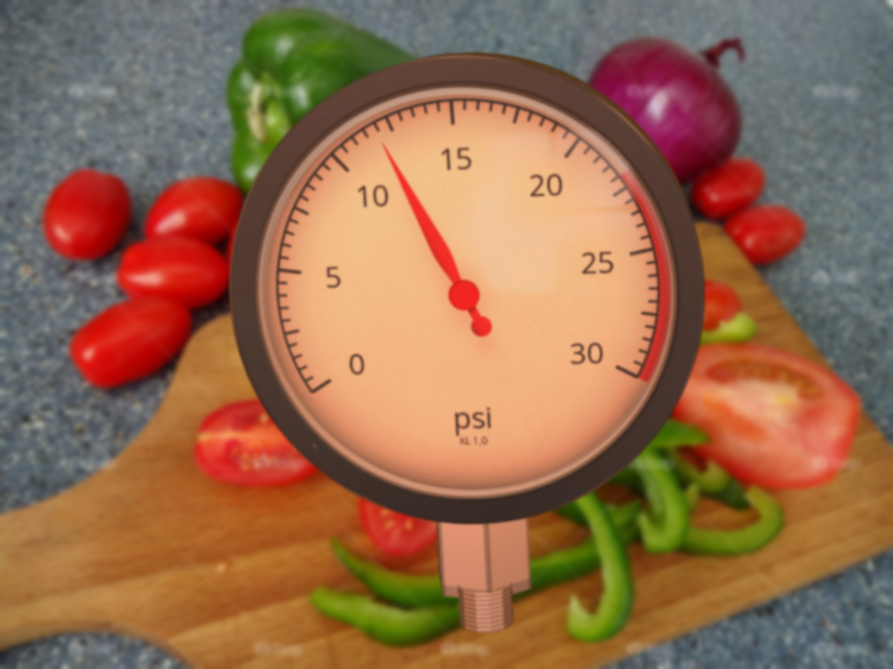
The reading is 12psi
